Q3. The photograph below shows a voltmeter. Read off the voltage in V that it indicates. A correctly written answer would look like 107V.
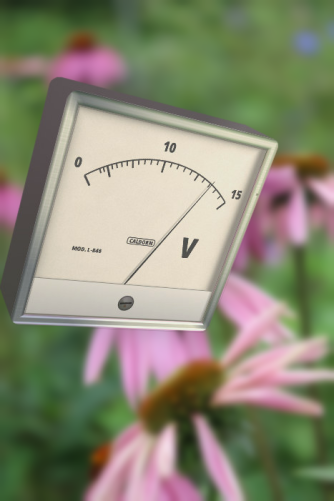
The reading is 13.5V
